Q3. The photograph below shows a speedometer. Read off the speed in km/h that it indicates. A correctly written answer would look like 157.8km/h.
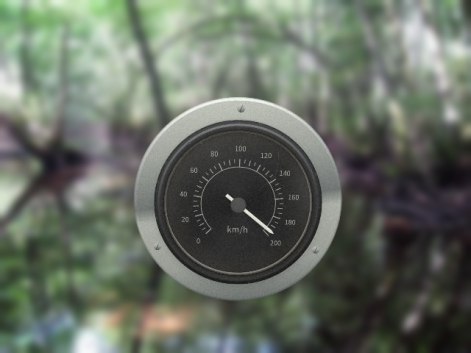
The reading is 195km/h
